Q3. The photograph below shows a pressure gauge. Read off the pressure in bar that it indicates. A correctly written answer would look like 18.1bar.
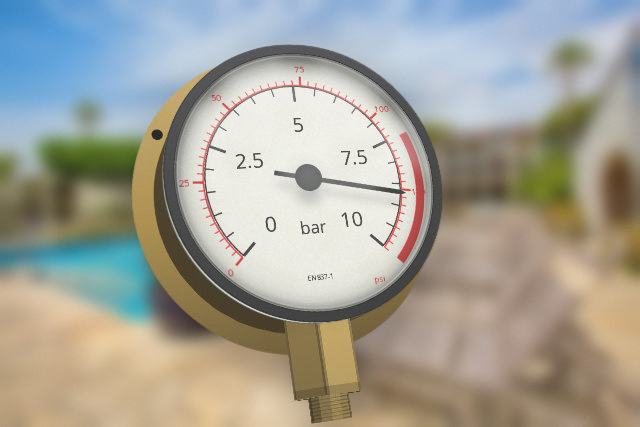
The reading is 8.75bar
